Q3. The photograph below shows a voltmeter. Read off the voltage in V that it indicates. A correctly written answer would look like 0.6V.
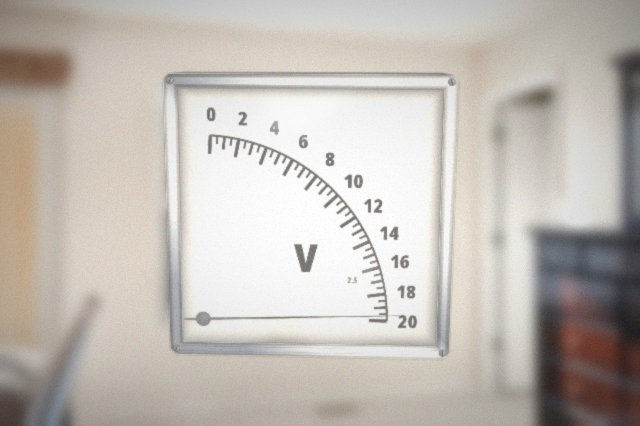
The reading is 19.5V
